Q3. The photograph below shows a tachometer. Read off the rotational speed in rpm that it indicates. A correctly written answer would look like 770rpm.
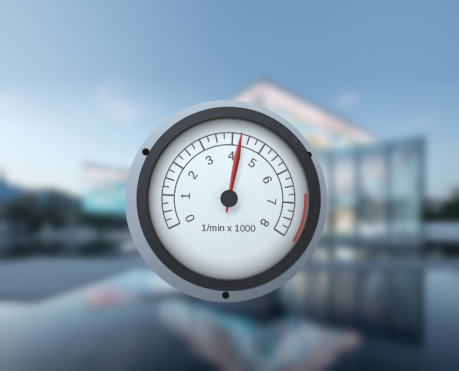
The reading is 4250rpm
